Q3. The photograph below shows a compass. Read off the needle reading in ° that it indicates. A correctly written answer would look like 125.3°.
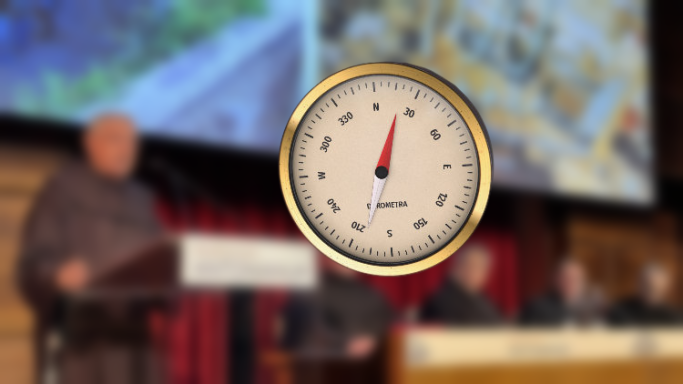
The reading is 20°
